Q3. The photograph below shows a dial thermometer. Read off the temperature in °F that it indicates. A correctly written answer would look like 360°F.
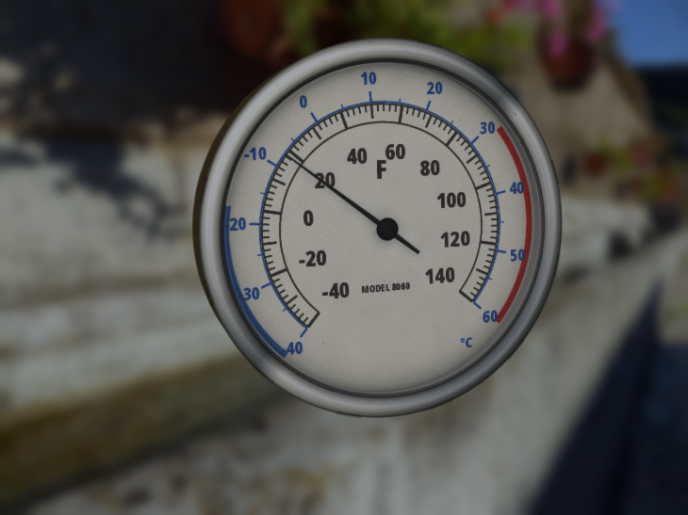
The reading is 18°F
